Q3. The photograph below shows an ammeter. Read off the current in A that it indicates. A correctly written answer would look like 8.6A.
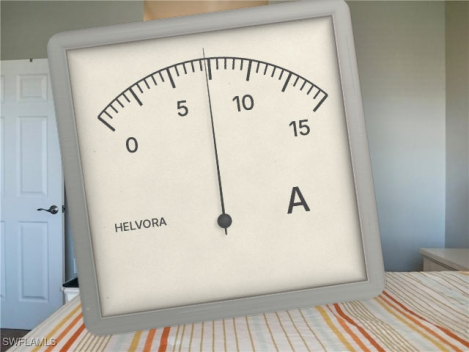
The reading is 7.25A
